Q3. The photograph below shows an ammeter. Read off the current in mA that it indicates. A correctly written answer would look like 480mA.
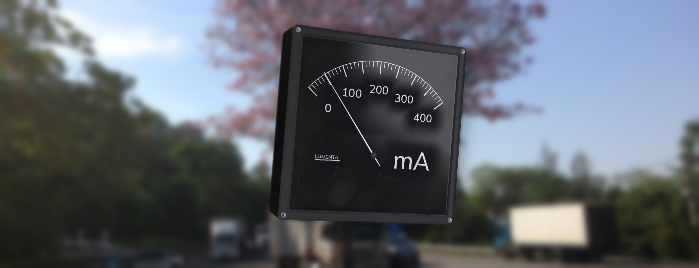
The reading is 50mA
